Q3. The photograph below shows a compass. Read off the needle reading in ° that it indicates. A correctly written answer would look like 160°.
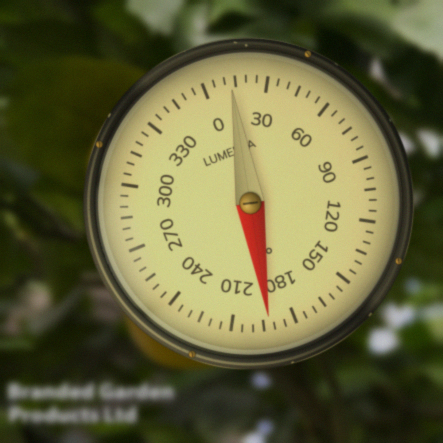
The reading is 192.5°
